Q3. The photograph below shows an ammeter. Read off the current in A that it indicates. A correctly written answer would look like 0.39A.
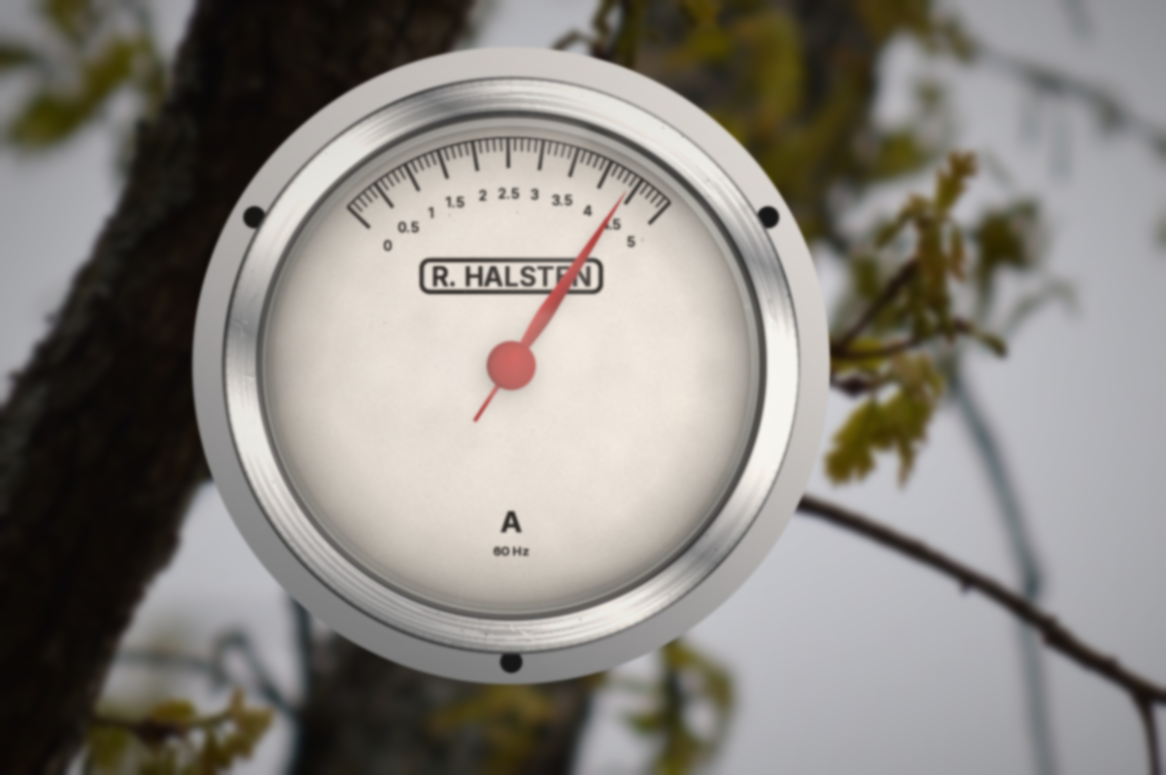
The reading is 4.4A
